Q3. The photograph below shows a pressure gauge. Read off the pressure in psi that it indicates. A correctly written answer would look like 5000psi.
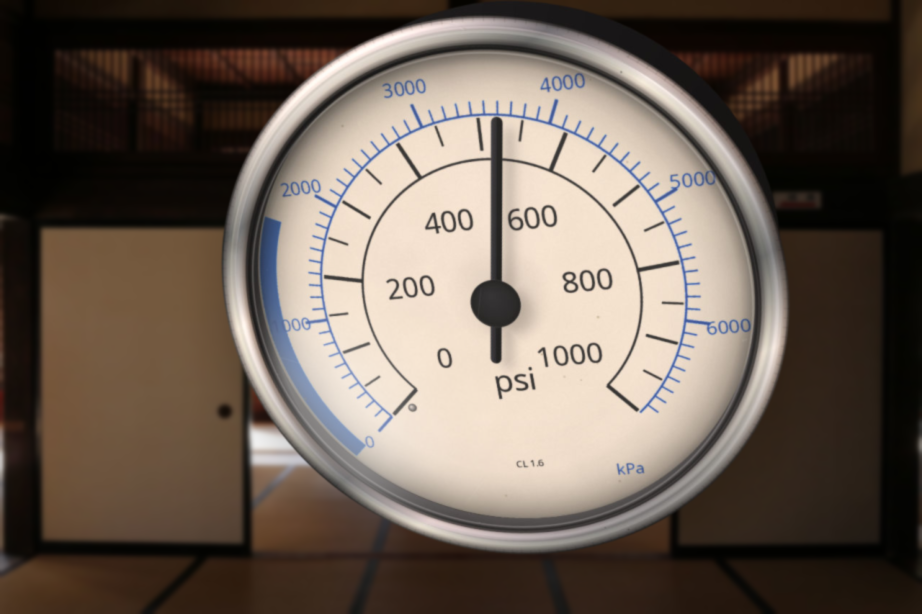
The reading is 525psi
